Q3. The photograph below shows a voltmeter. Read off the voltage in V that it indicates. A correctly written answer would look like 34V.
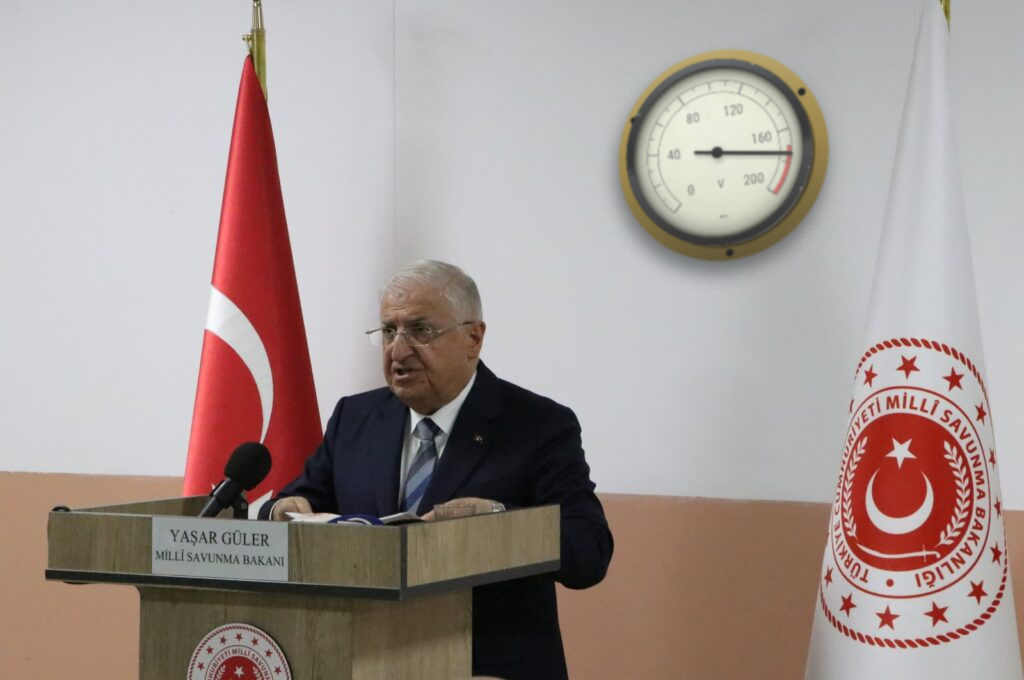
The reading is 175V
